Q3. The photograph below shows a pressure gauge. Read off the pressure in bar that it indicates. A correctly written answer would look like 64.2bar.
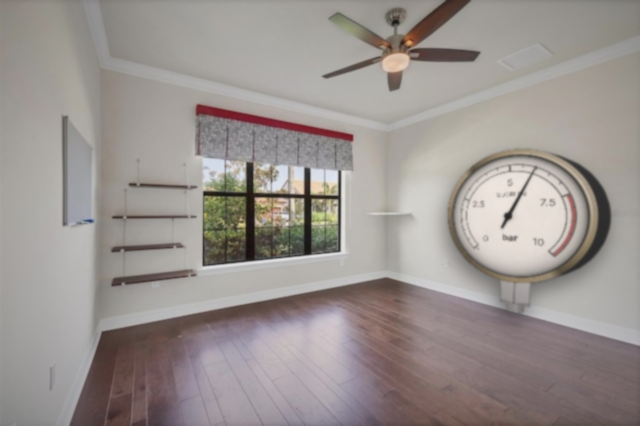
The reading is 6bar
